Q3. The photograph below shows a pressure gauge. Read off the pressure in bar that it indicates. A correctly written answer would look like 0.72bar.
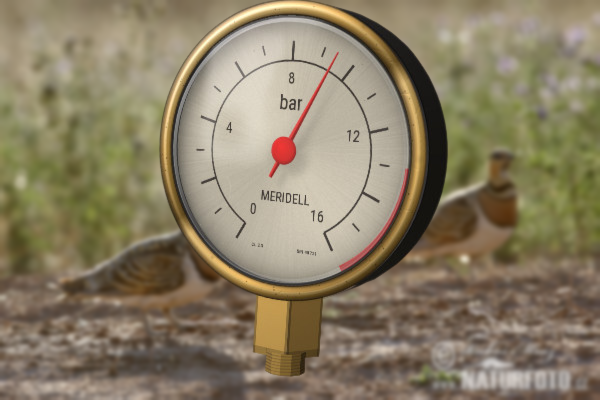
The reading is 9.5bar
